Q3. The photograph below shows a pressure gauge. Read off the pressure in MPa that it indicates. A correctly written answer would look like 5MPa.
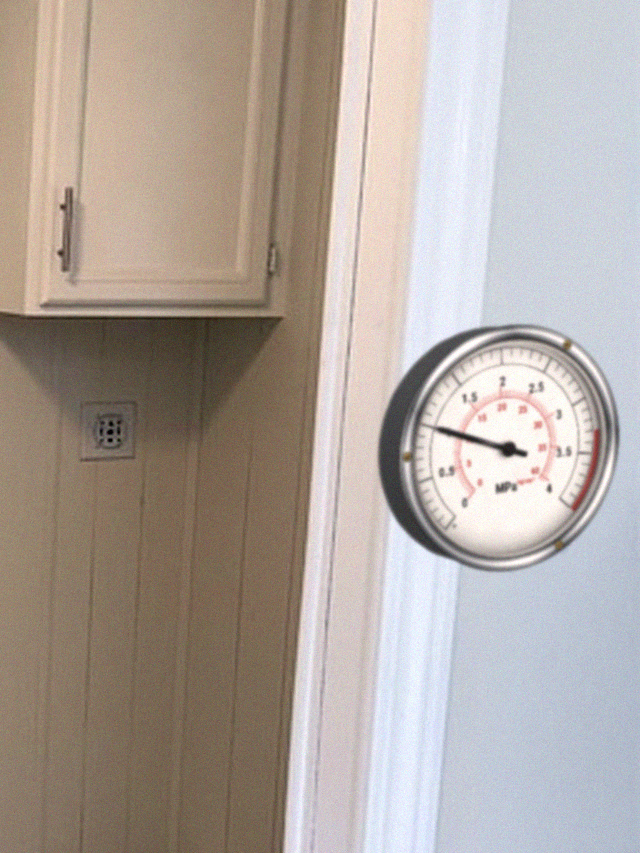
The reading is 1MPa
